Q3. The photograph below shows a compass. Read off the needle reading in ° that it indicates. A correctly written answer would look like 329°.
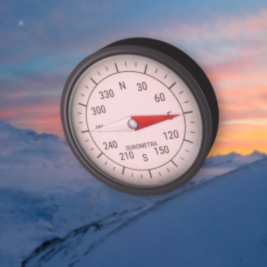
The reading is 90°
